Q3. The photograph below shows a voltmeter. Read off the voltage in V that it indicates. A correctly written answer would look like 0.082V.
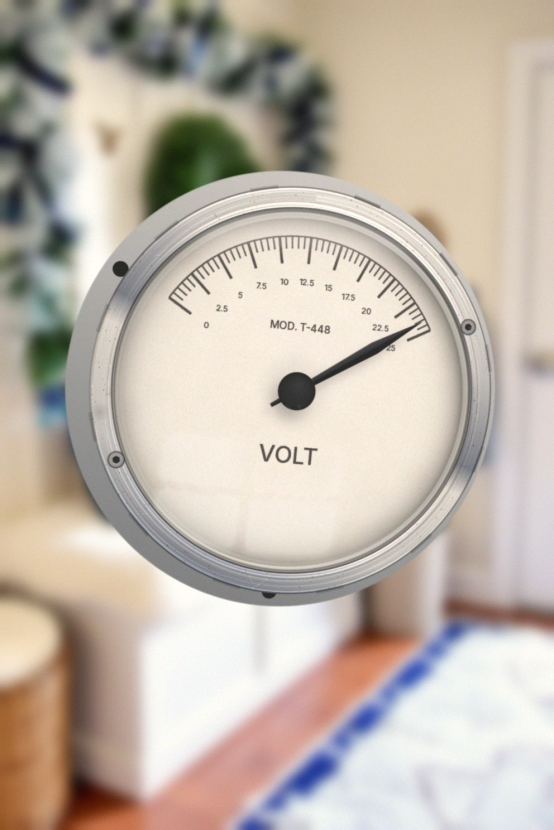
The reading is 24V
